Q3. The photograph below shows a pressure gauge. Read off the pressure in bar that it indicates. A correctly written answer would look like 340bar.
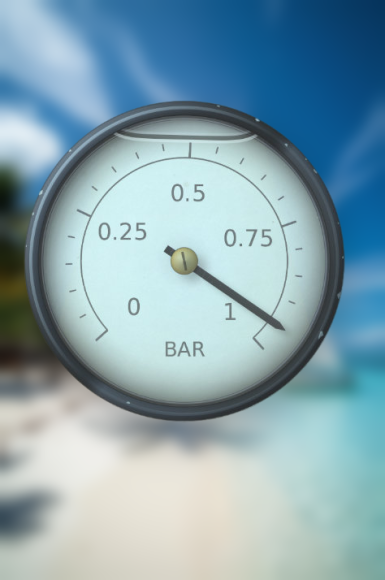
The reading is 0.95bar
